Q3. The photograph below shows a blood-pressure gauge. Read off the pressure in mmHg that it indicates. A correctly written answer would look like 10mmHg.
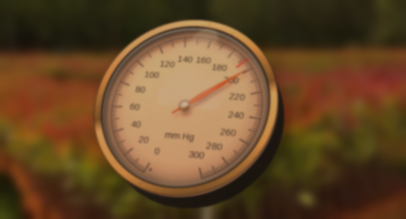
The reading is 200mmHg
